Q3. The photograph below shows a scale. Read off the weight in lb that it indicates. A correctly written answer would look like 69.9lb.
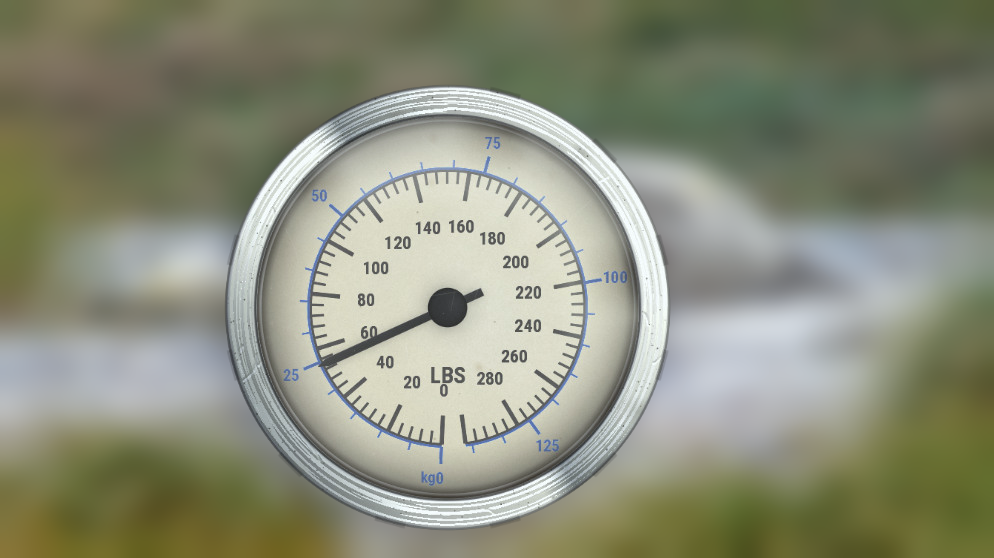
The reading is 54lb
